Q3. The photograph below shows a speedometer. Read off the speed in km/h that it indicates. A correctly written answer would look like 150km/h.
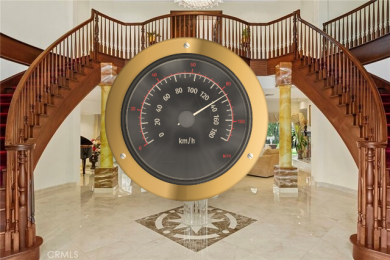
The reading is 135km/h
